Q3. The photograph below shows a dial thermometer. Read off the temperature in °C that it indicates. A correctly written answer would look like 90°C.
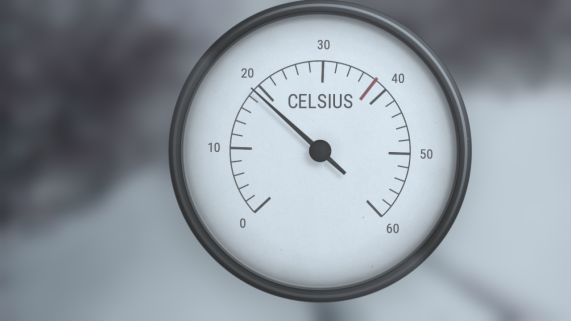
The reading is 19°C
